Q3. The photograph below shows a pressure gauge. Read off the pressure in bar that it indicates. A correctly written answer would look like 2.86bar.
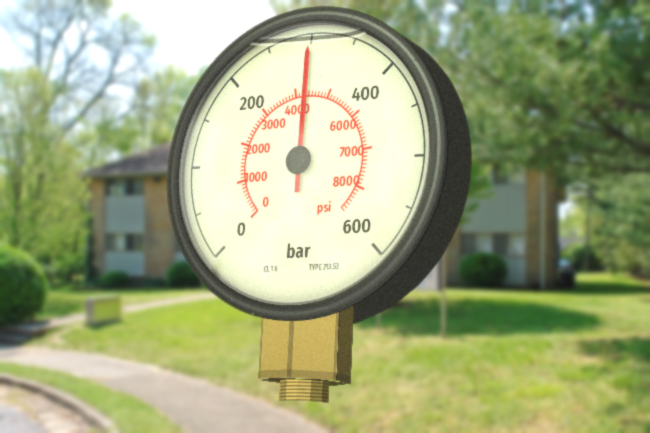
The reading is 300bar
